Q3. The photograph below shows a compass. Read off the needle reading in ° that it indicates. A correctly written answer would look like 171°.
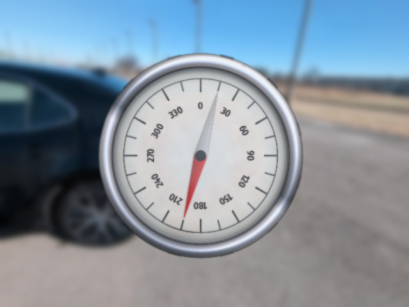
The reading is 195°
